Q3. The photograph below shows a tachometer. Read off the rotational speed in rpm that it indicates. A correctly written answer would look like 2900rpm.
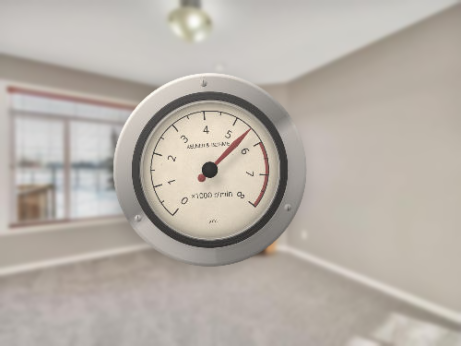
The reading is 5500rpm
